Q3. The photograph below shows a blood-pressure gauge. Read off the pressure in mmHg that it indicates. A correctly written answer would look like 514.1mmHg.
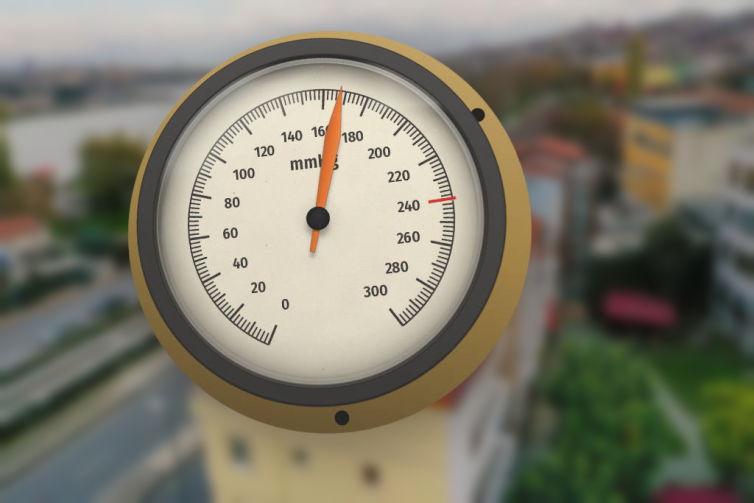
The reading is 168mmHg
